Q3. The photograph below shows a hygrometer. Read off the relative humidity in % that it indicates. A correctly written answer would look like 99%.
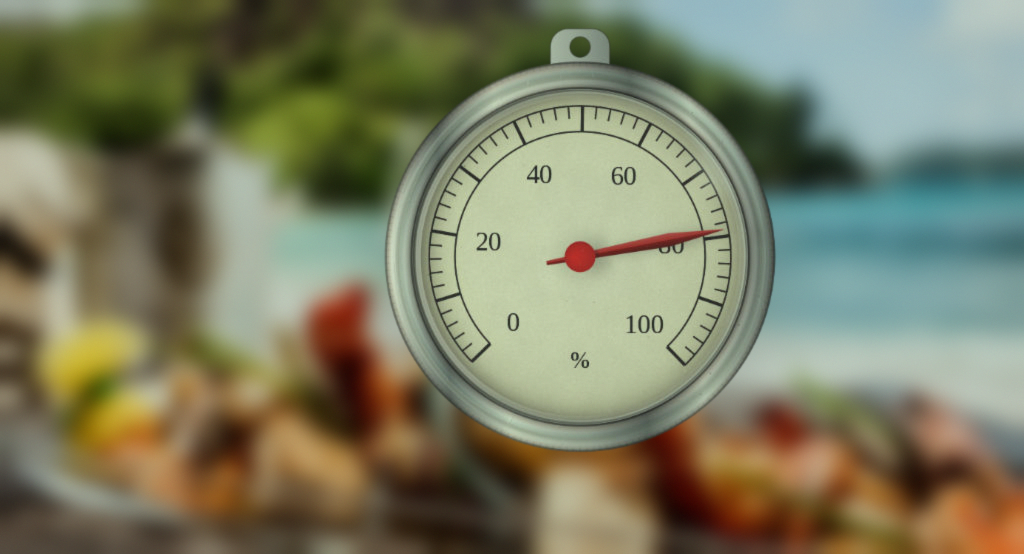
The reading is 79%
